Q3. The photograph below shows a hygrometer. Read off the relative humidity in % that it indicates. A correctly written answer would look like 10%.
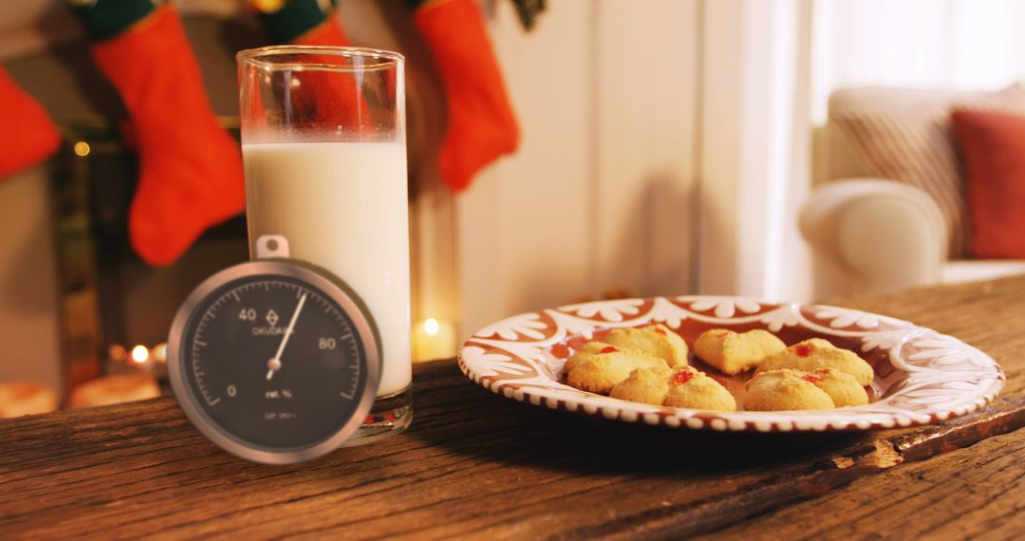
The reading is 62%
